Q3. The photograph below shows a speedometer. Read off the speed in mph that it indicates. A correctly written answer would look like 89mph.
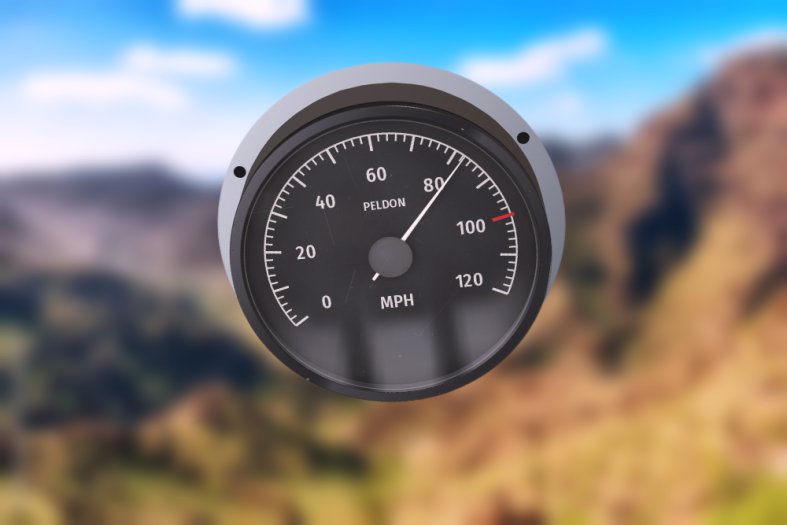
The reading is 82mph
